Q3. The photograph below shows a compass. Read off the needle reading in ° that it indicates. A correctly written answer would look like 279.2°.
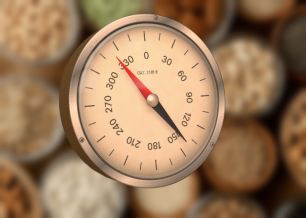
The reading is 322.5°
